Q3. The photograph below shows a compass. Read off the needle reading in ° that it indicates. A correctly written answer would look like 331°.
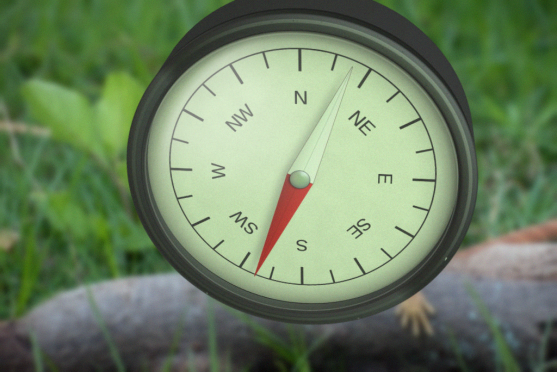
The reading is 202.5°
